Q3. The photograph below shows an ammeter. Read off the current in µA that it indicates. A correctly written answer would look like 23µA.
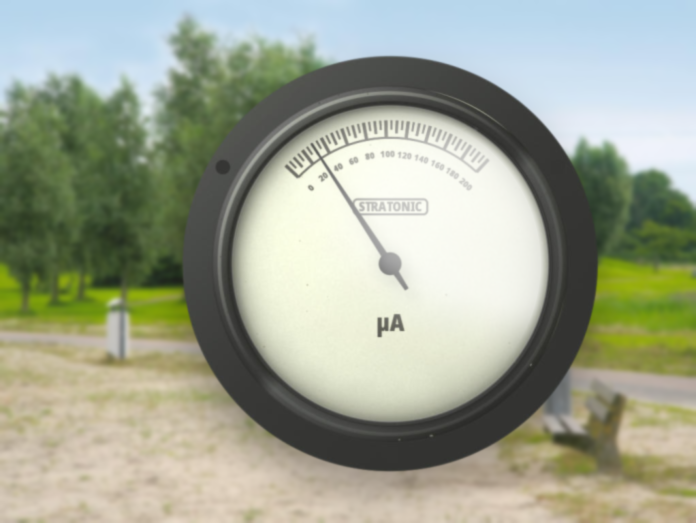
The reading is 30µA
